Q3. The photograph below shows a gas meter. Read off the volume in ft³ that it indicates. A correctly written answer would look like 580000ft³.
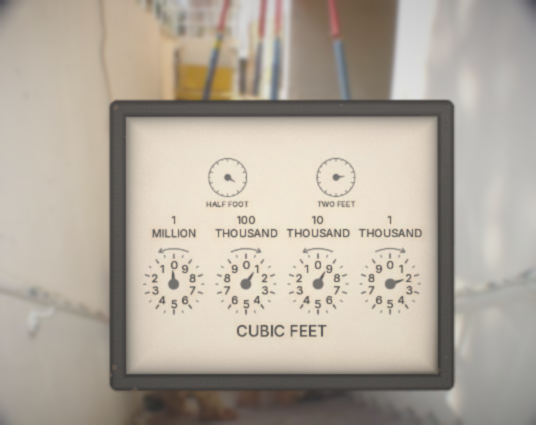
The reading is 9200ft³
